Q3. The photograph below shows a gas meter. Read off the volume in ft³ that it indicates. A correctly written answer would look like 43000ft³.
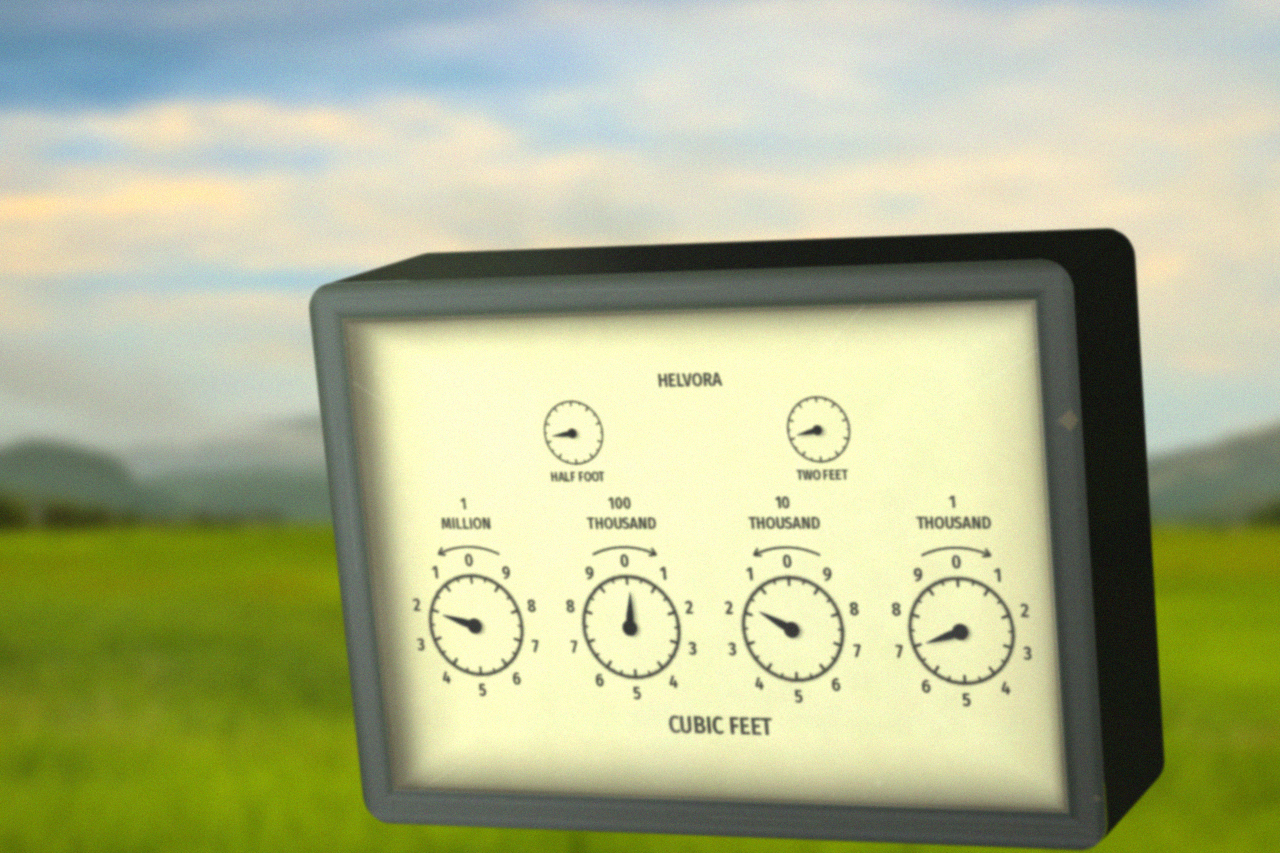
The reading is 201700ft³
